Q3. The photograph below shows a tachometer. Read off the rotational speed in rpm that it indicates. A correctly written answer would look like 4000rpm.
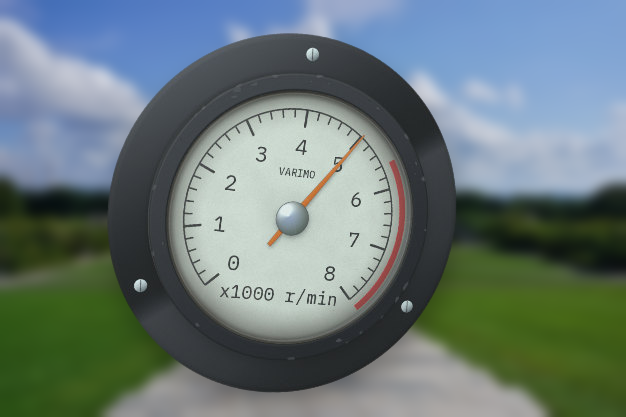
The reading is 5000rpm
